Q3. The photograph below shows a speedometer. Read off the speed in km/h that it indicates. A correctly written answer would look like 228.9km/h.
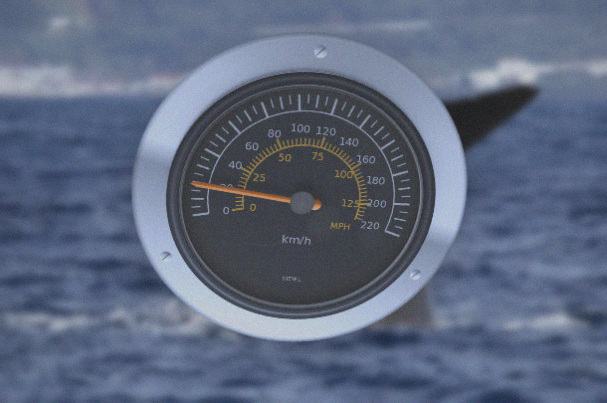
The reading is 20km/h
